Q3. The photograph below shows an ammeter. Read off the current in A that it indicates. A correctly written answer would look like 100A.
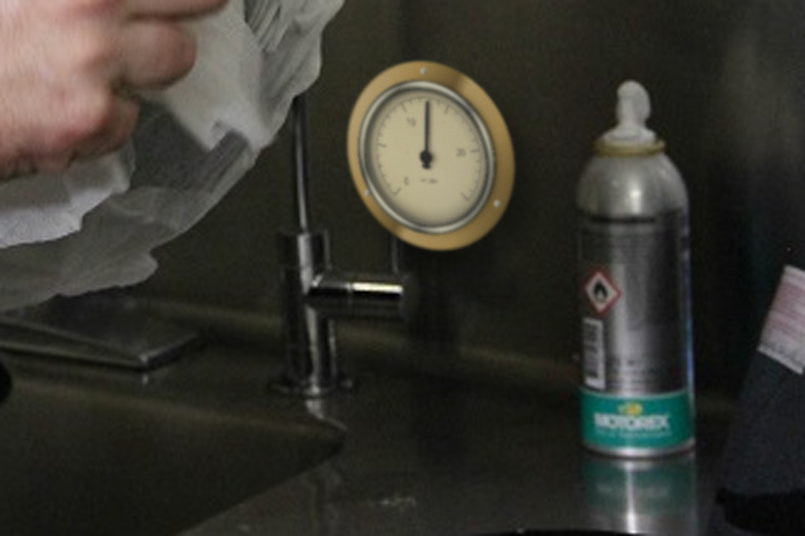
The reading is 13A
